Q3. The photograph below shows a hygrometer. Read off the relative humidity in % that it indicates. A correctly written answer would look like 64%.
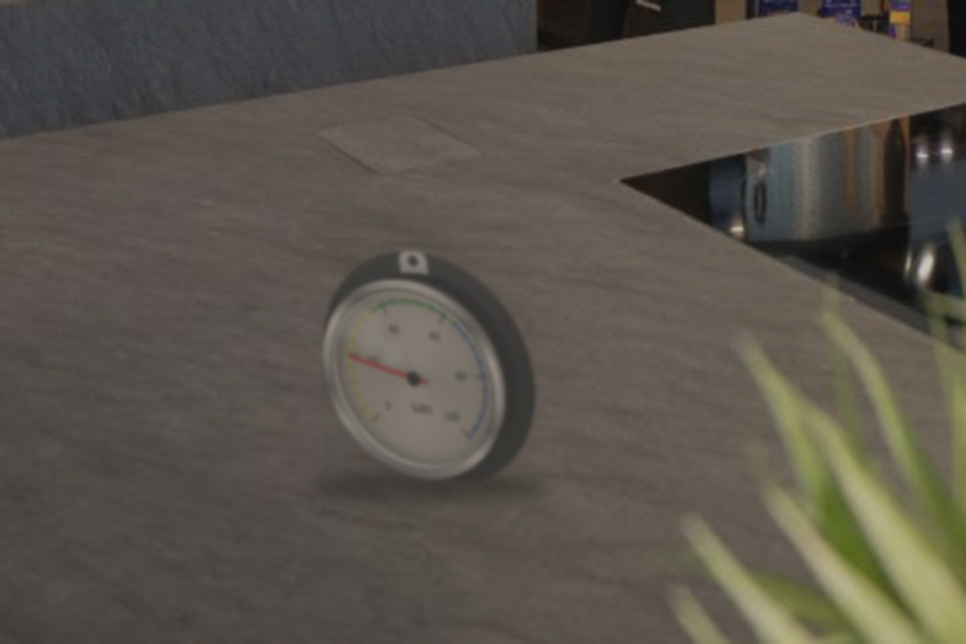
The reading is 20%
